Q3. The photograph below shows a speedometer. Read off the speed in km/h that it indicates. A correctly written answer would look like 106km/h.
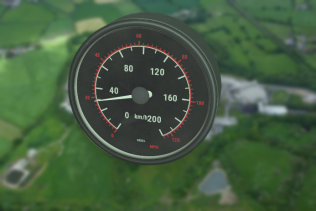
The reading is 30km/h
